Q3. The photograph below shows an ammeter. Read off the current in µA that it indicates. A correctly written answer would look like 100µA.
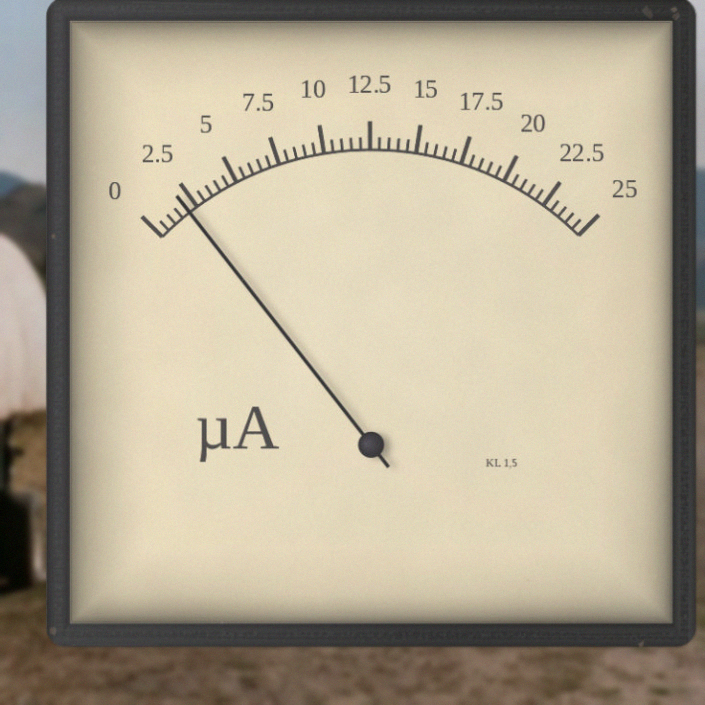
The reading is 2µA
